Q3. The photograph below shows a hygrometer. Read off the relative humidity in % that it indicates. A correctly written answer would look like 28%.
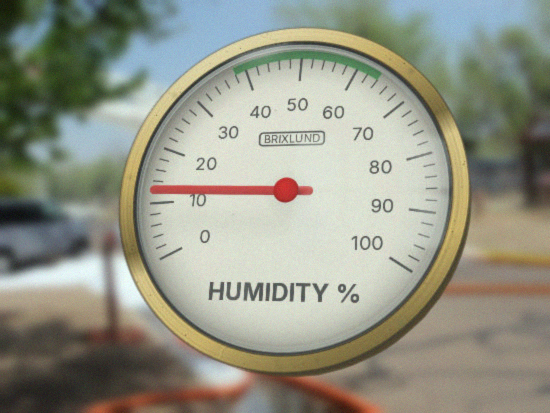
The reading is 12%
